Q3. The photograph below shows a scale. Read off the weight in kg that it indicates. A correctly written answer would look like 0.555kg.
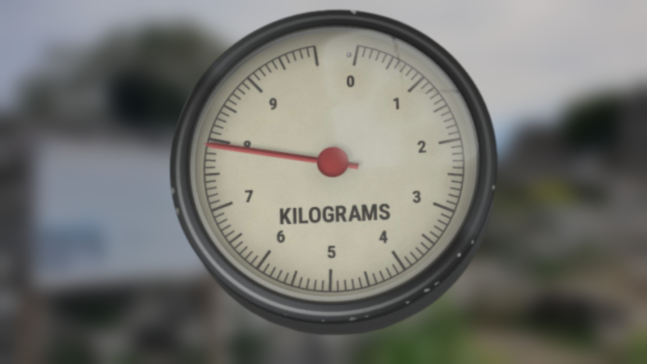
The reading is 7.9kg
